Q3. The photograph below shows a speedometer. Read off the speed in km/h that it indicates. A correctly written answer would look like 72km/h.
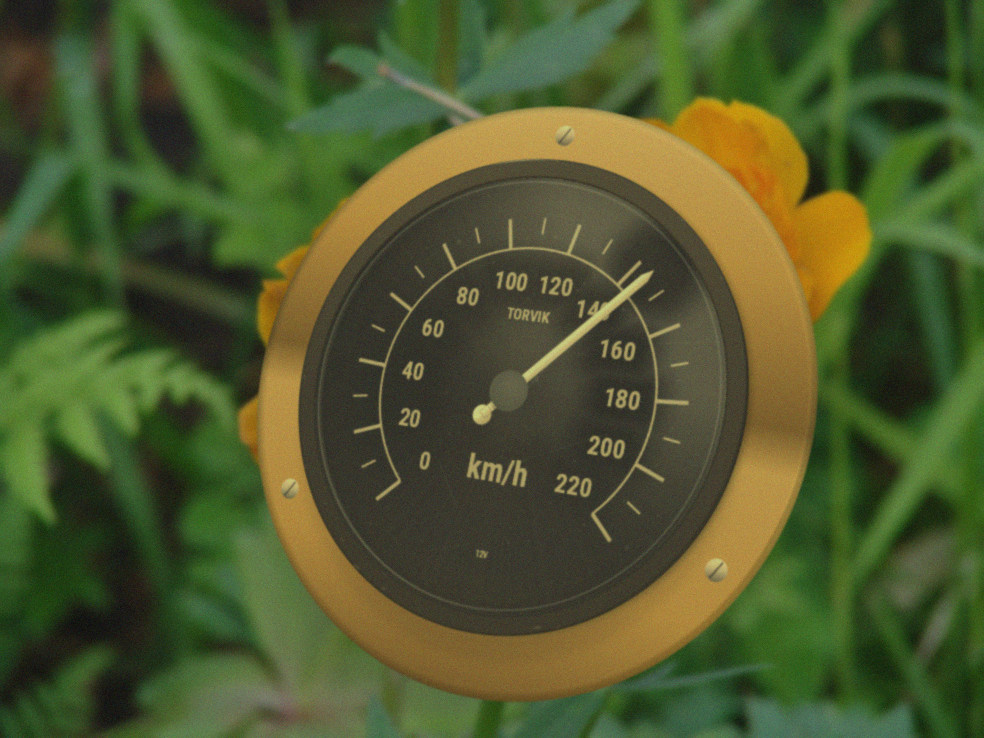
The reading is 145km/h
